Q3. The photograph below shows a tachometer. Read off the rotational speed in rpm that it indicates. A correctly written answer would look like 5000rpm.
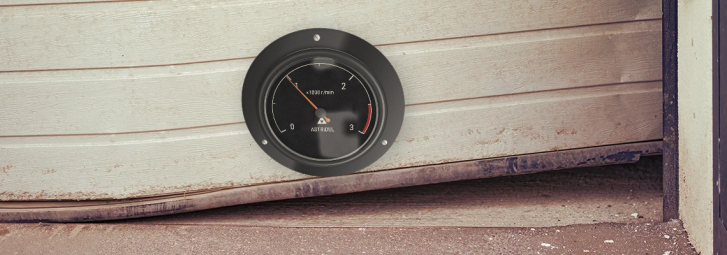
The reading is 1000rpm
